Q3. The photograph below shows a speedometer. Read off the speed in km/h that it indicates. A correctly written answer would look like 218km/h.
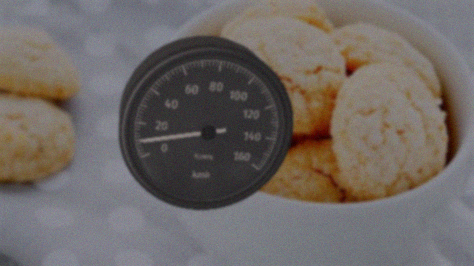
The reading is 10km/h
